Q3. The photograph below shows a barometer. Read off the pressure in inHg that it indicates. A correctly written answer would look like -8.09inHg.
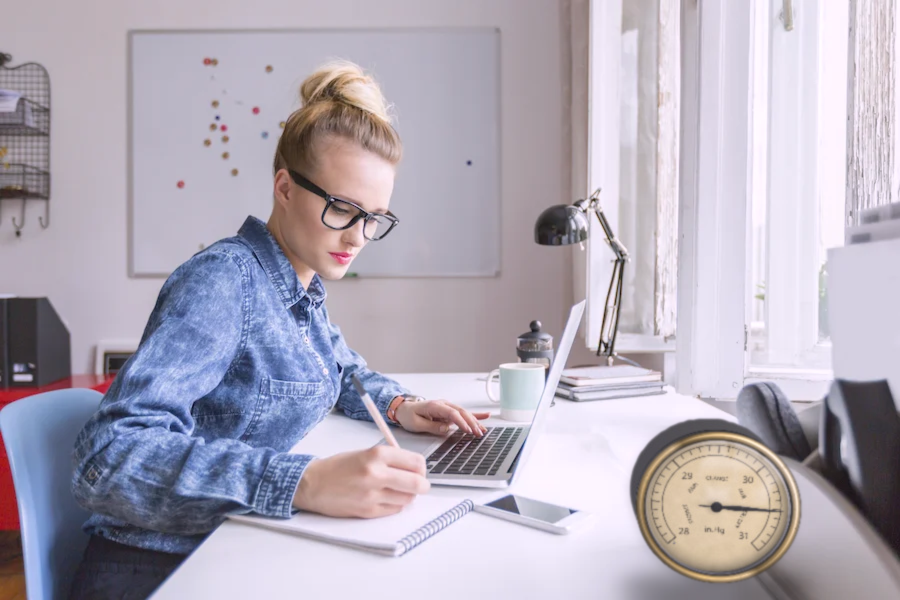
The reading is 30.5inHg
